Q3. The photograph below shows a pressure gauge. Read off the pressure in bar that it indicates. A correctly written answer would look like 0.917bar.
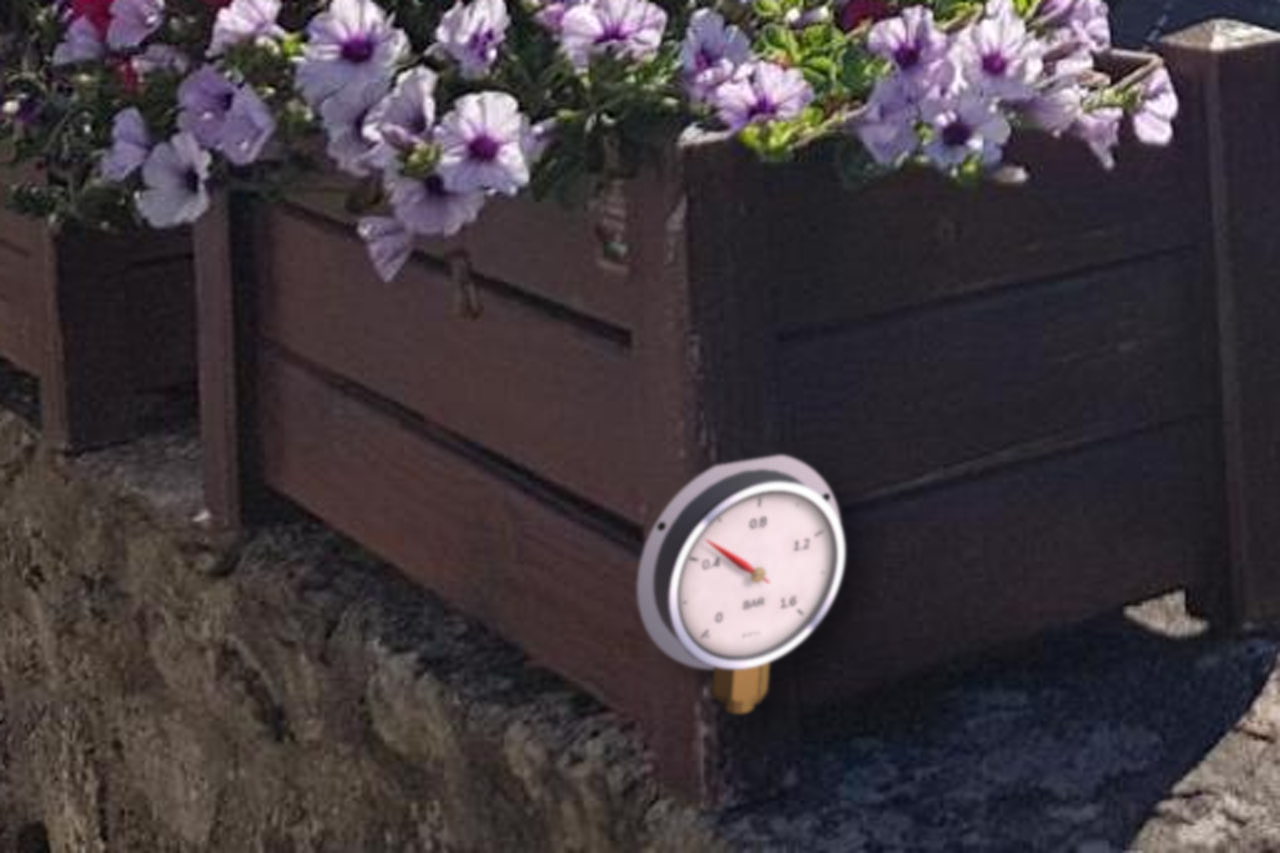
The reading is 0.5bar
